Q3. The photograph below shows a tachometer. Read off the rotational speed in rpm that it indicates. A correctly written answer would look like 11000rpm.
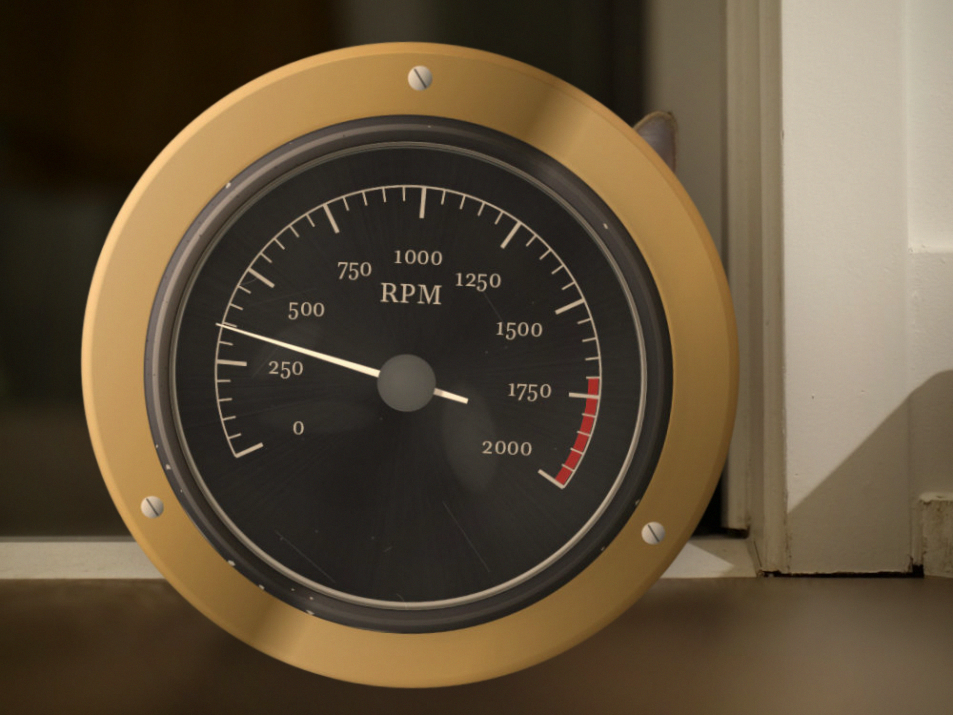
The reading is 350rpm
